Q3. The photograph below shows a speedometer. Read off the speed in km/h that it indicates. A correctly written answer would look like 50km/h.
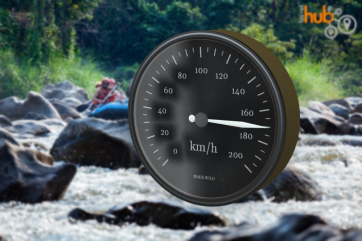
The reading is 170km/h
